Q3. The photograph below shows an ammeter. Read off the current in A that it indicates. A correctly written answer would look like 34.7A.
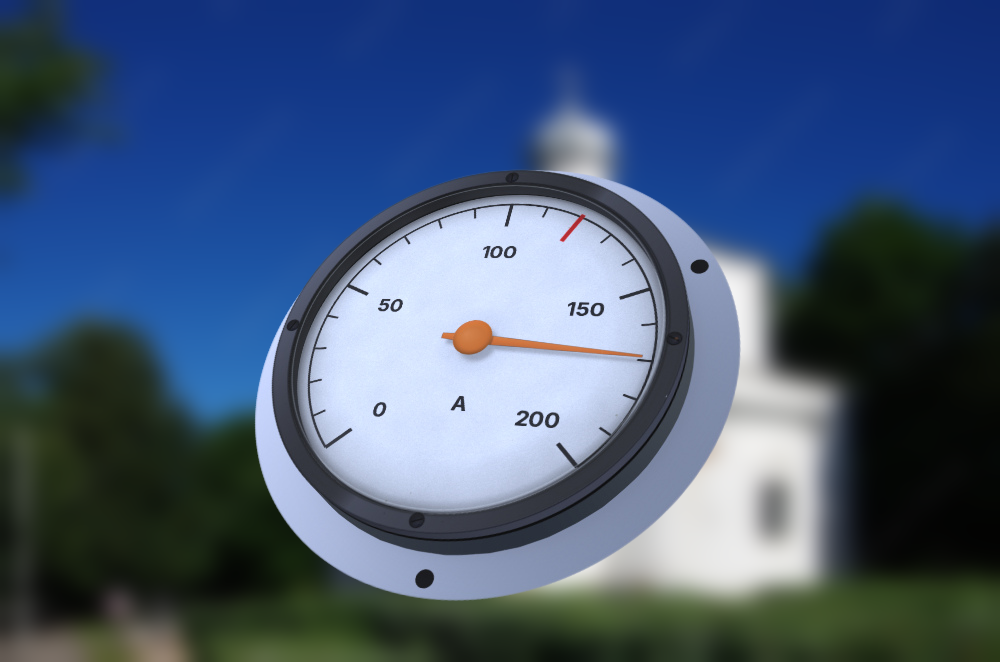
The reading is 170A
